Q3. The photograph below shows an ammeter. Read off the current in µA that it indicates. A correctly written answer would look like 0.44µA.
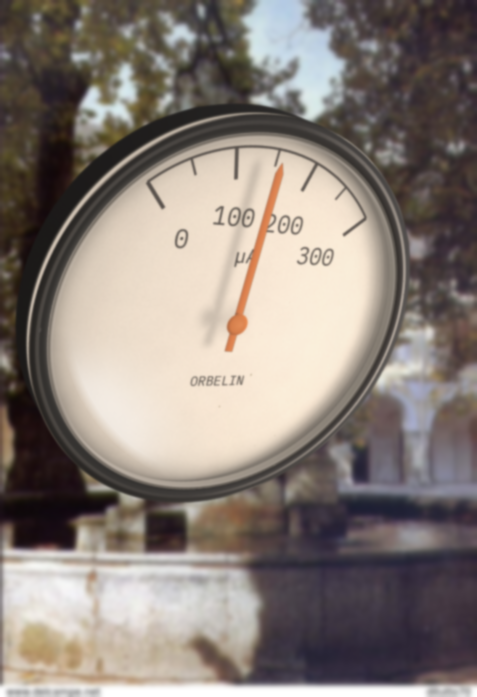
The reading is 150µA
